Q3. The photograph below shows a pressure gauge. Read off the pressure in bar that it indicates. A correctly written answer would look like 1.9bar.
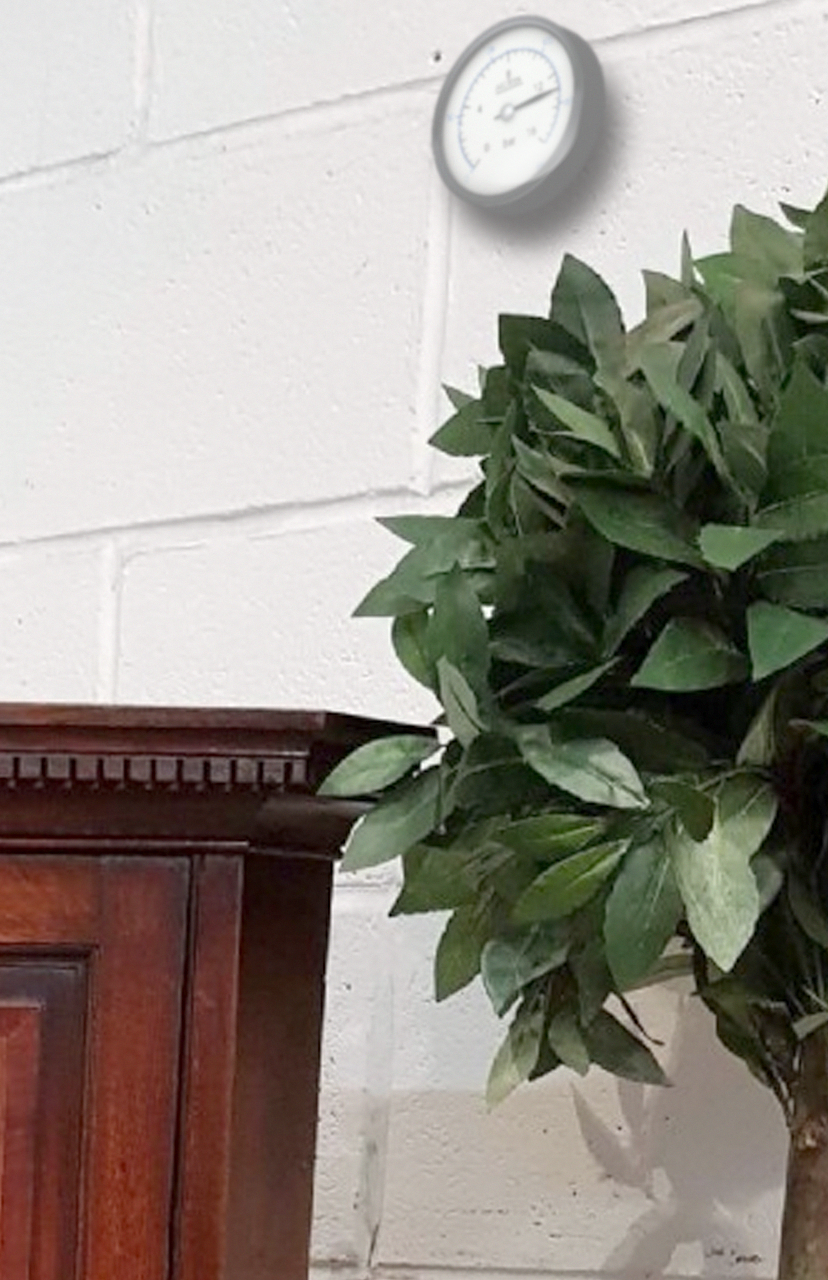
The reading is 13bar
